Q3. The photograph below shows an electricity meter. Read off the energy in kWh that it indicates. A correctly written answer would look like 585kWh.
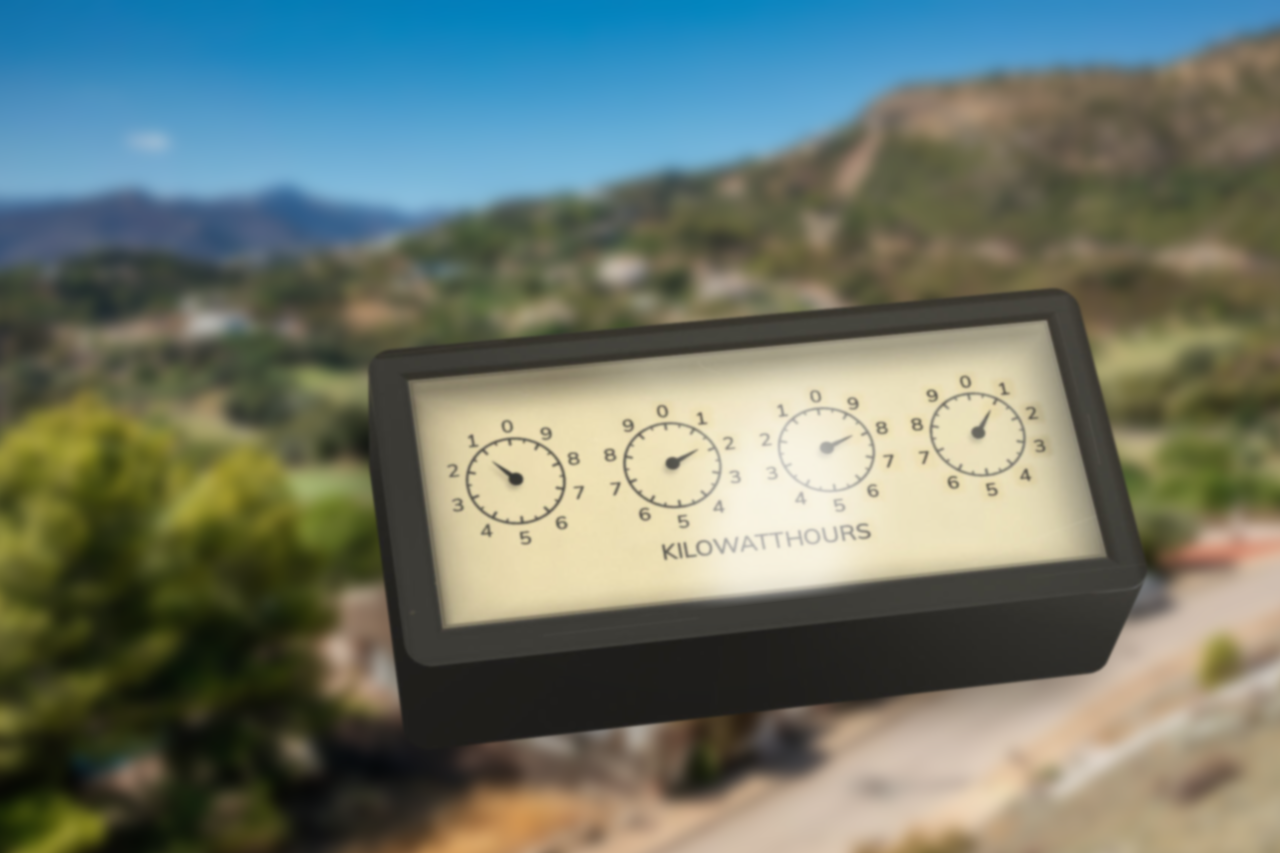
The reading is 1181kWh
